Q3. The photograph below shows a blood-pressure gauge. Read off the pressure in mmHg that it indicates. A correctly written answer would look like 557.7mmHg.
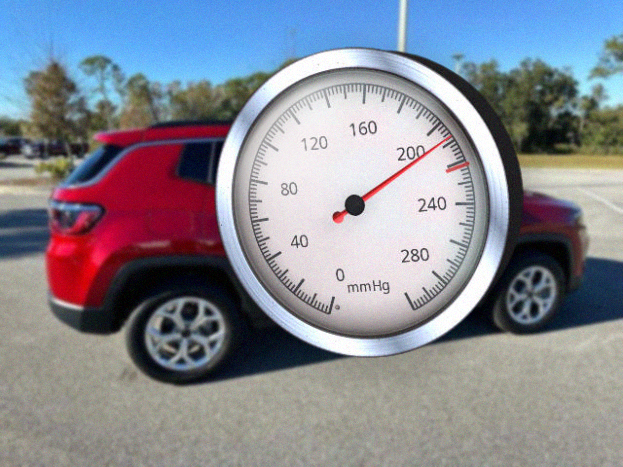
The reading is 208mmHg
